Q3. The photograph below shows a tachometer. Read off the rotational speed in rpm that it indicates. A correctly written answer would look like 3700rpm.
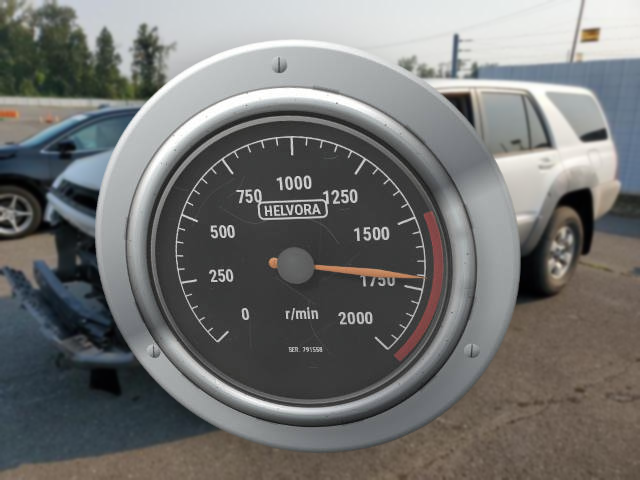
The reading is 1700rpm
